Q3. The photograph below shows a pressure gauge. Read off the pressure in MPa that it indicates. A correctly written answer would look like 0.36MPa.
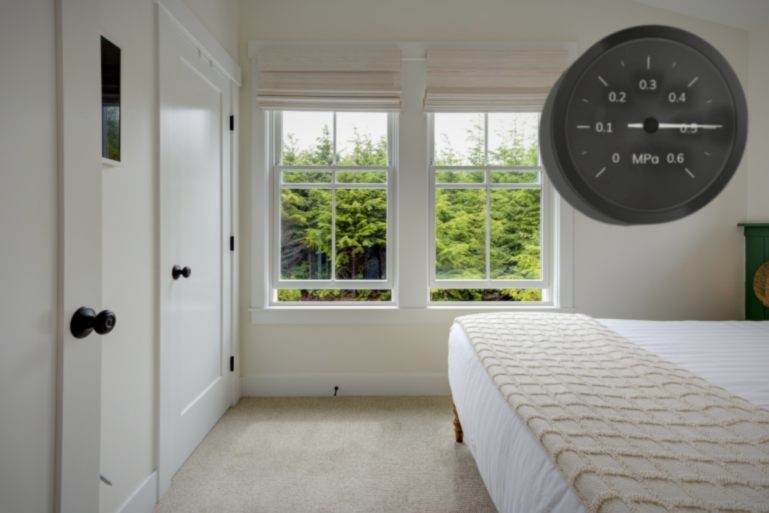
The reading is 0.5MPa
